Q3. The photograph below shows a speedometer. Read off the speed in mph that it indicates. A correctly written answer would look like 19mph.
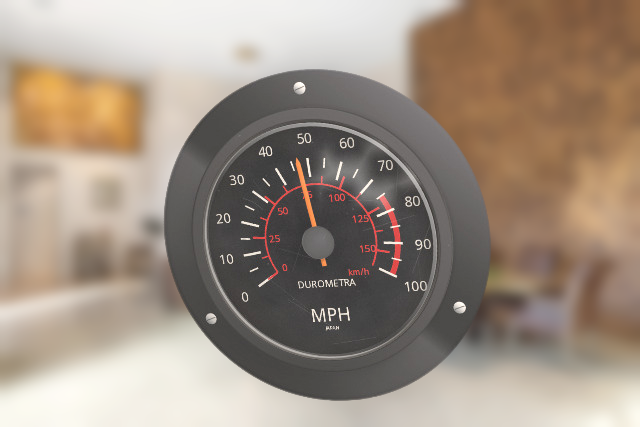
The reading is 47.5mph
